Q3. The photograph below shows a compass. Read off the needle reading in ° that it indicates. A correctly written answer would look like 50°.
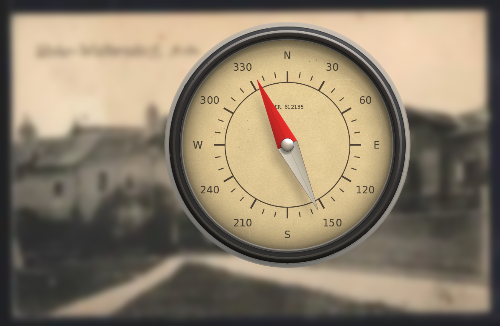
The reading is 335°
